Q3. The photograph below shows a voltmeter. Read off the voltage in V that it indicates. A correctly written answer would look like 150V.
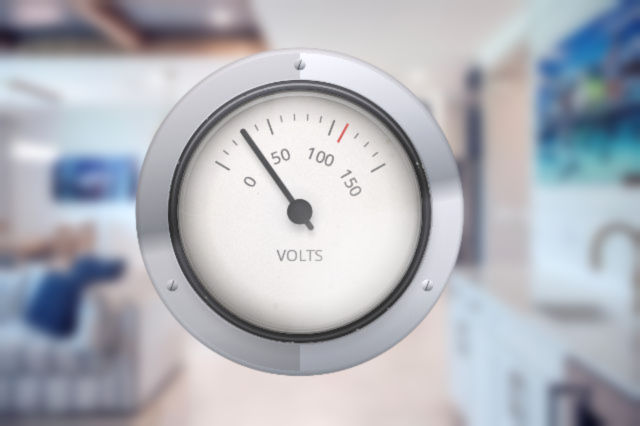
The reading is 30V
